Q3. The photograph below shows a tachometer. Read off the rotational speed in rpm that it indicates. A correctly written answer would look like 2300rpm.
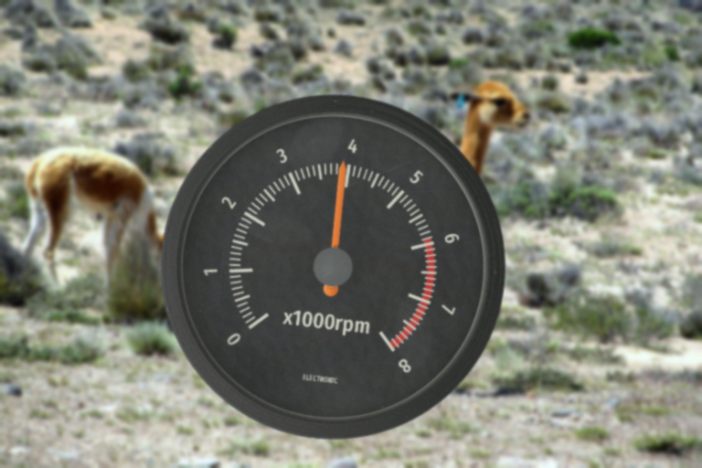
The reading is 3900rpm
